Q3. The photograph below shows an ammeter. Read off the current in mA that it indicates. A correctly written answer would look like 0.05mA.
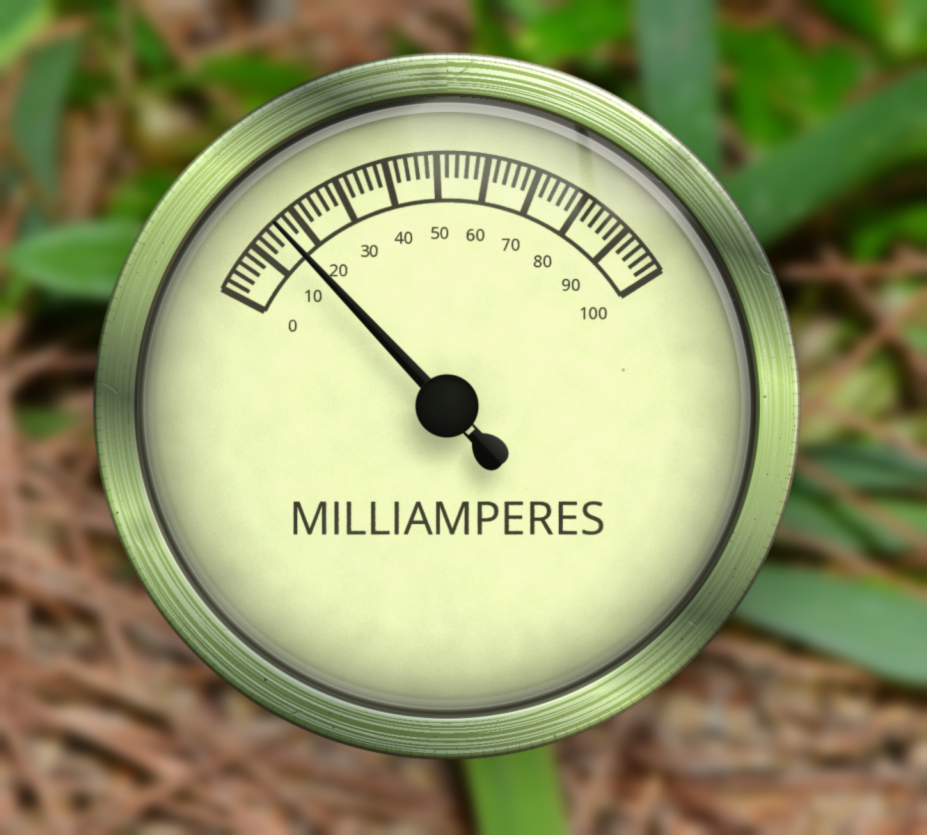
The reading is 16mA
